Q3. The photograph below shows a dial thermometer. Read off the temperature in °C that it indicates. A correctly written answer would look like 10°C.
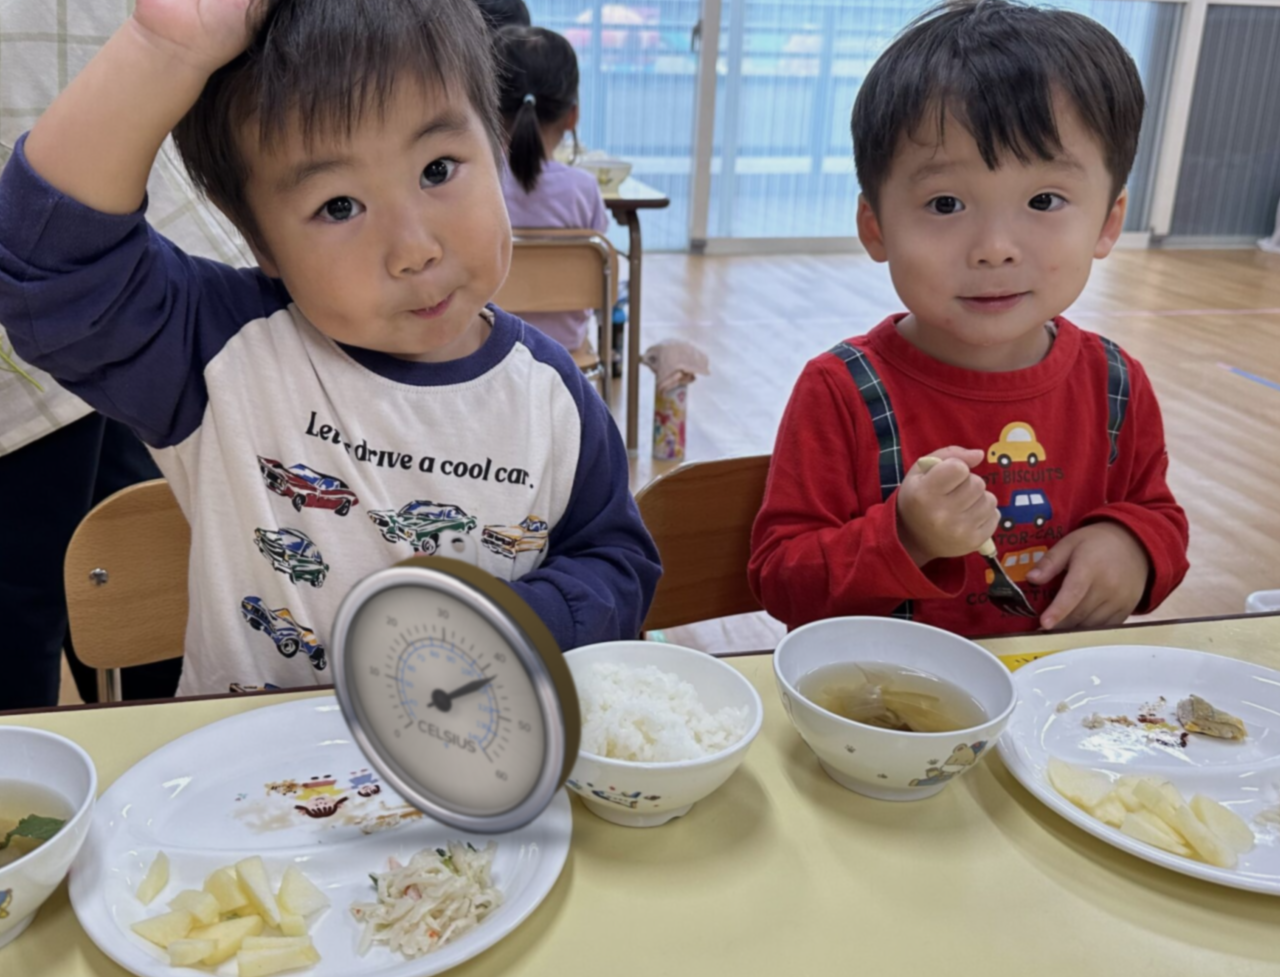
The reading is 42°C
